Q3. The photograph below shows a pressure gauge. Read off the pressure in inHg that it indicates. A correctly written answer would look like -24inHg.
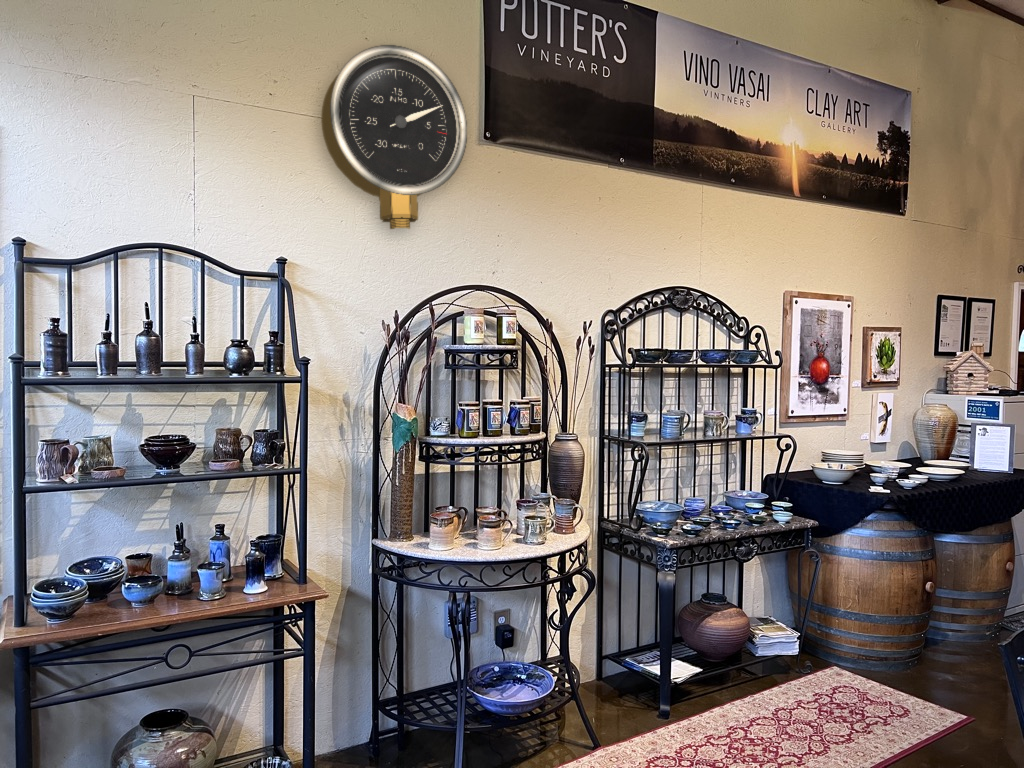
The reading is -7.5inHg
